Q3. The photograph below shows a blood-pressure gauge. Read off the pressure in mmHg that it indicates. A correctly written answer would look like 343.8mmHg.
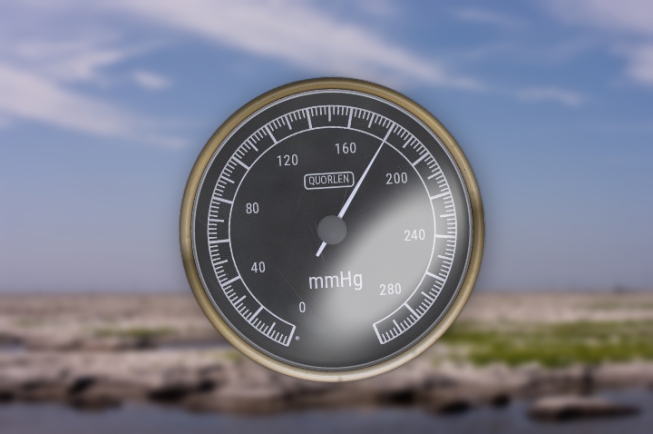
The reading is 180mmHg
